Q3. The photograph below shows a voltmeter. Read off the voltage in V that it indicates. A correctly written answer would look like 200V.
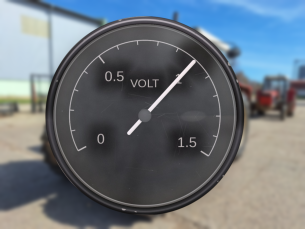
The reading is 1V
